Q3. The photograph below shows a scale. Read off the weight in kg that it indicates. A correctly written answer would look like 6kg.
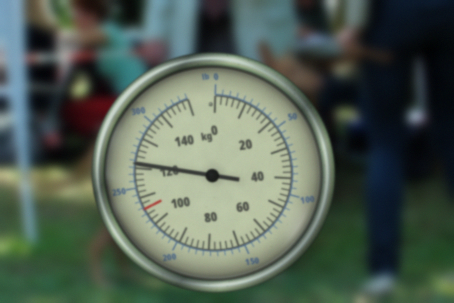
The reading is 122kg
